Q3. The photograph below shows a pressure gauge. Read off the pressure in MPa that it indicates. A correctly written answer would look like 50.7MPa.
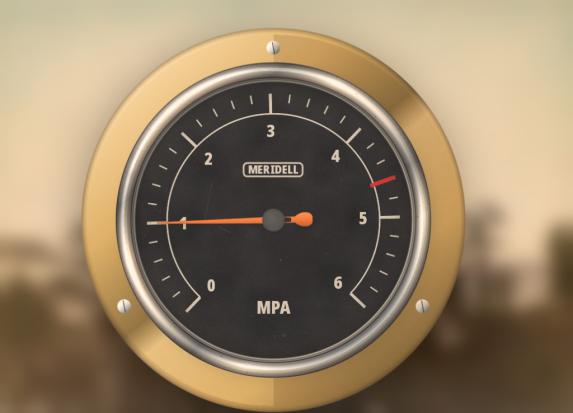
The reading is 1MPa
